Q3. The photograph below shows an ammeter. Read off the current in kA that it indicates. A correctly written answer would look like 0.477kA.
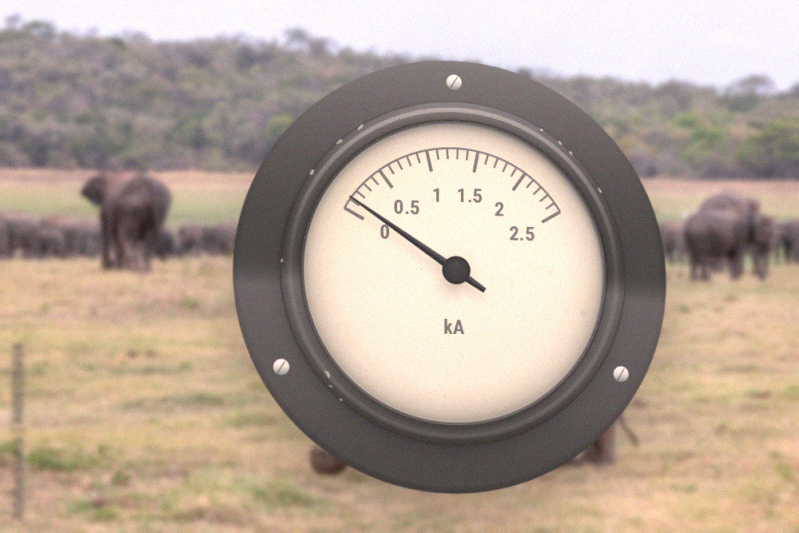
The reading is 0.1kA
